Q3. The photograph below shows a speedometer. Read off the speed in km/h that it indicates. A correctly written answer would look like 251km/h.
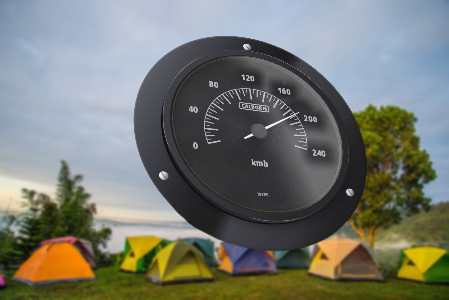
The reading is 190km/h
